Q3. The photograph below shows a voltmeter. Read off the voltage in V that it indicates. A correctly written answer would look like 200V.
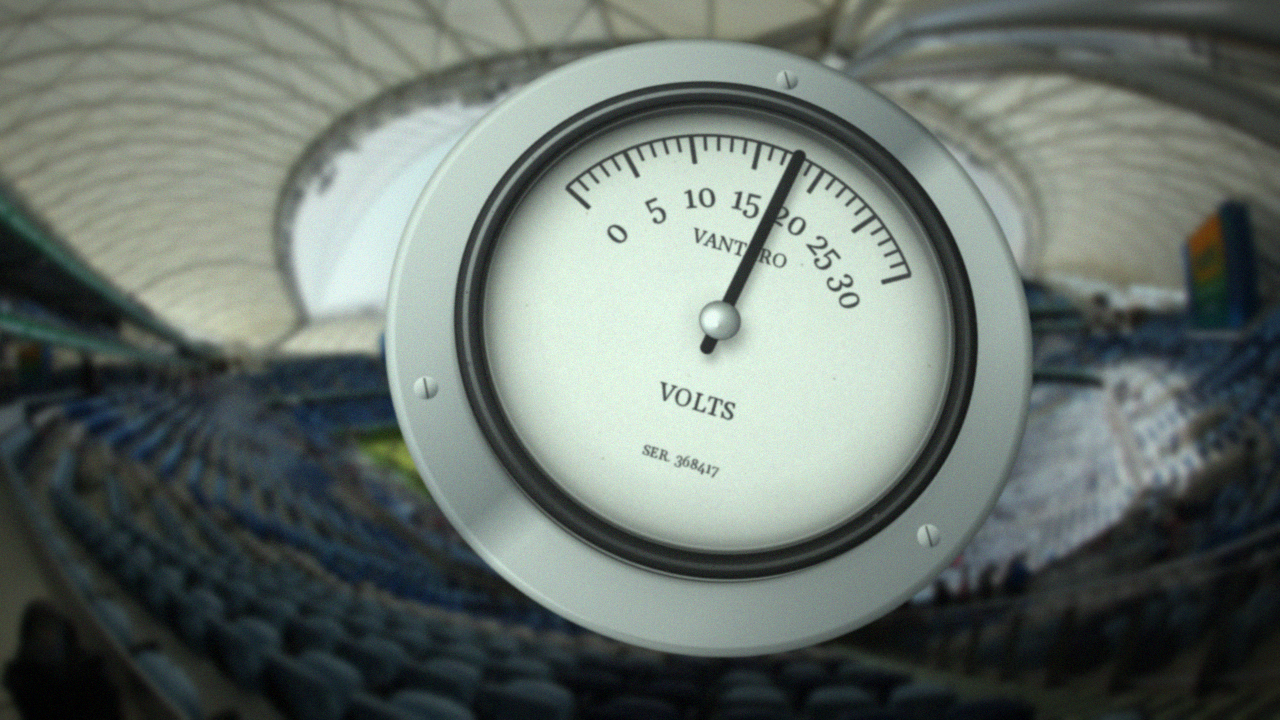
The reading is 18V
